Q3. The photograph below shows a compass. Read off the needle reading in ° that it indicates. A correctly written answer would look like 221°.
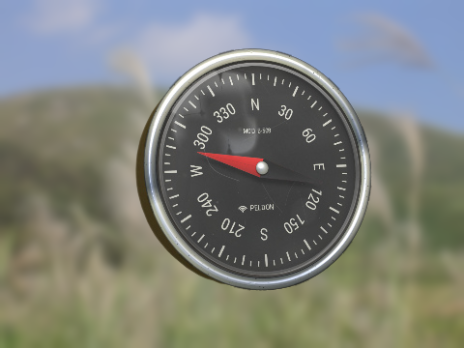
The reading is 285°
